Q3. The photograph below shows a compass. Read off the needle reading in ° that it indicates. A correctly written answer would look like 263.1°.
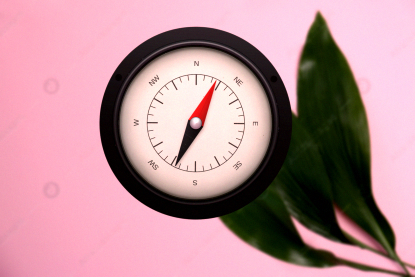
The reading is 25°
